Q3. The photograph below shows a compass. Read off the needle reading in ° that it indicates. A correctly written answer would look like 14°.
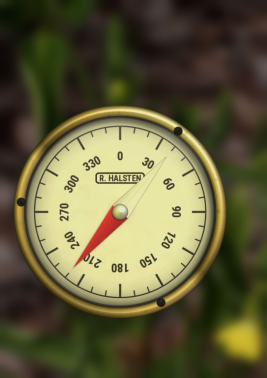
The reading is 220°
